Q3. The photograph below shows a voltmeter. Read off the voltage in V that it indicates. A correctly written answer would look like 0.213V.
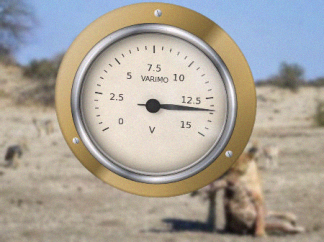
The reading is 13.25V
